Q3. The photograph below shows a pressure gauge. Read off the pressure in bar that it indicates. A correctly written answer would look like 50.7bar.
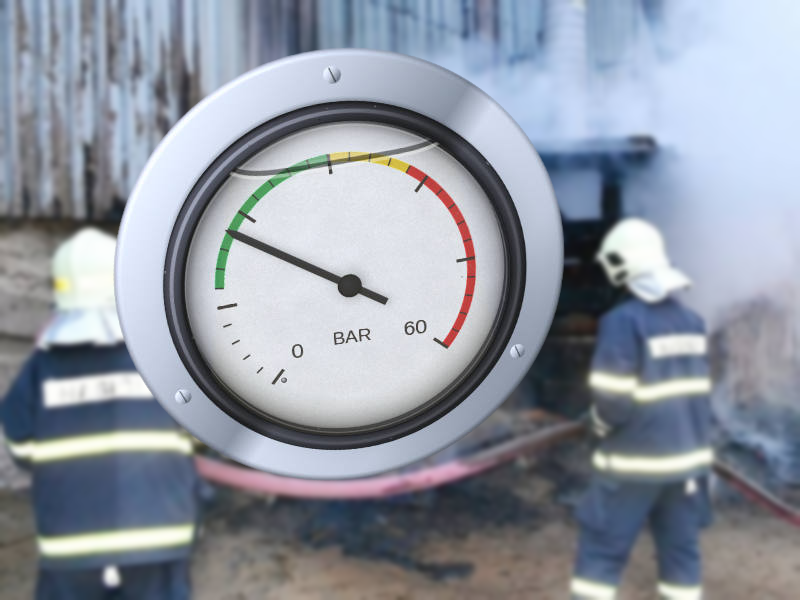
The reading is 18bar
